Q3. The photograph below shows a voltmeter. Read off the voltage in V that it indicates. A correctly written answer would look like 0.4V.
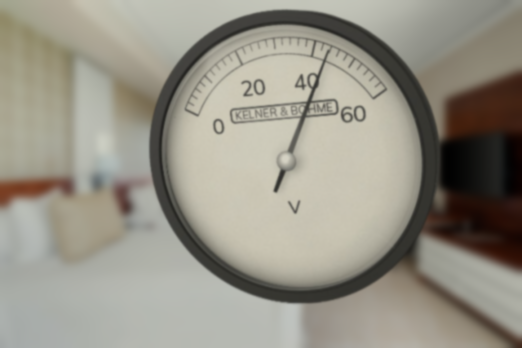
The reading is 44V
